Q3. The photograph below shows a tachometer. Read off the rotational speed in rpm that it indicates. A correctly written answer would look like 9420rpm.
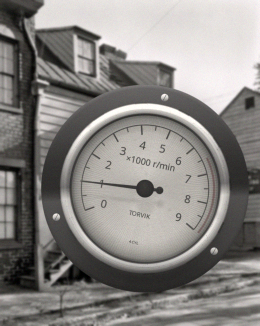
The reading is 1000rpm
